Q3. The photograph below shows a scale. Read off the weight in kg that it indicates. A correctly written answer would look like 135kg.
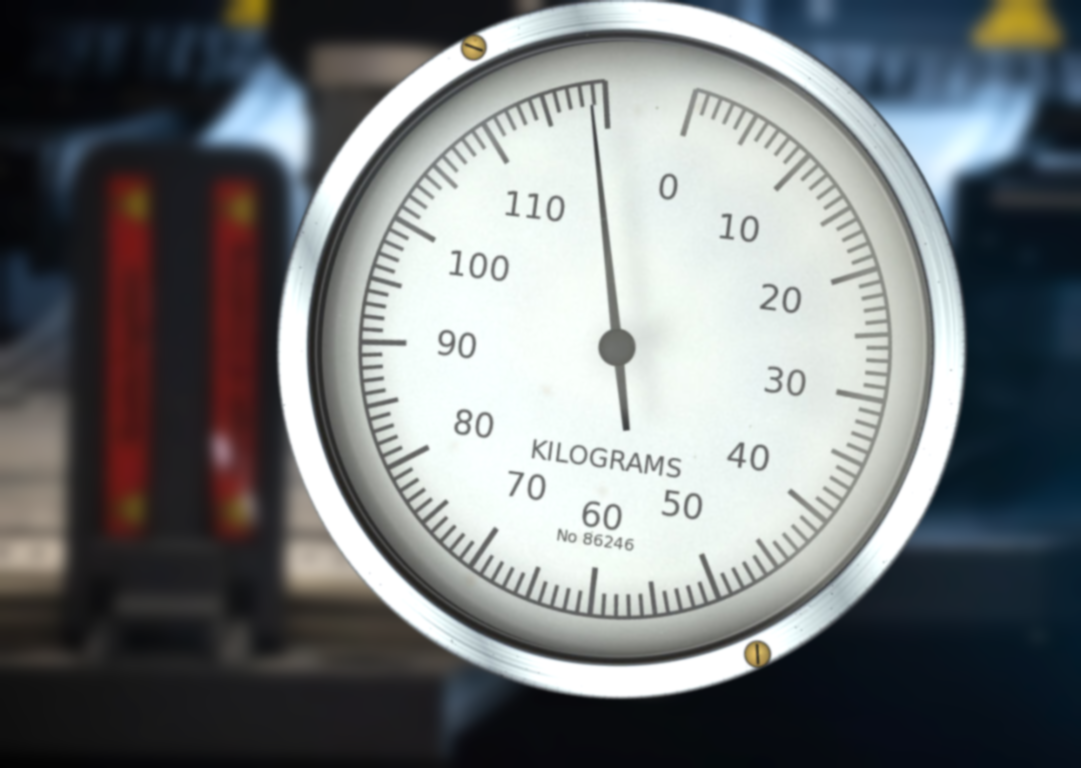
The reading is 119kg
